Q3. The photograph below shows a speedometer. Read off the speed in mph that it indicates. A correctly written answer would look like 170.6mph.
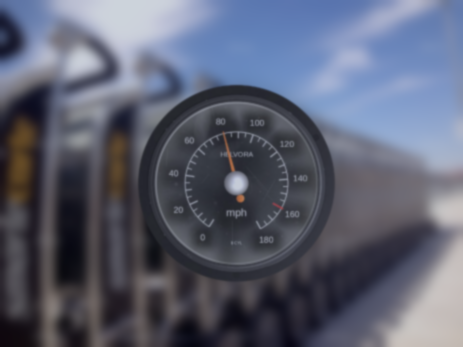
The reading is 80mph
